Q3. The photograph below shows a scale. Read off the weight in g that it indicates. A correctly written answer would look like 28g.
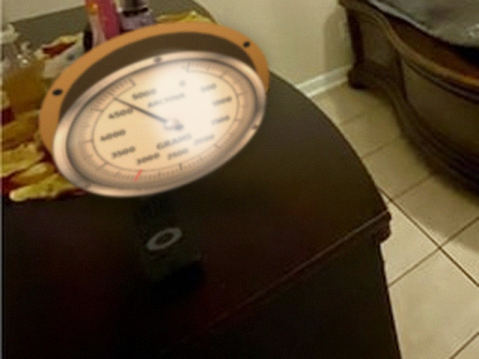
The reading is 4750g
